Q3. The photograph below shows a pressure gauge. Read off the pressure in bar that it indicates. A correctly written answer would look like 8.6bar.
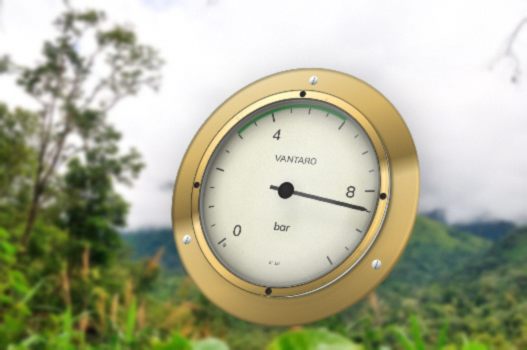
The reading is 8.5bar
